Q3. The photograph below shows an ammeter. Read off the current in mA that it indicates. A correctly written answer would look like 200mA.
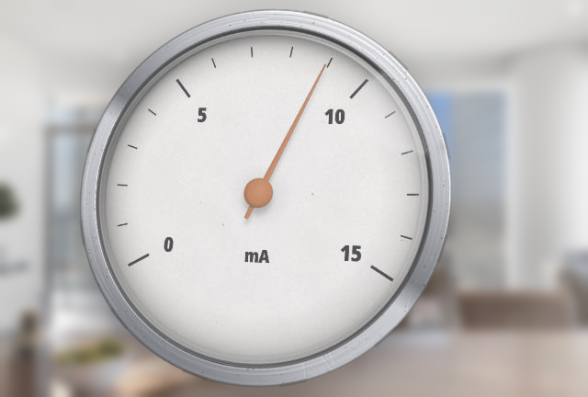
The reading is 9mA
